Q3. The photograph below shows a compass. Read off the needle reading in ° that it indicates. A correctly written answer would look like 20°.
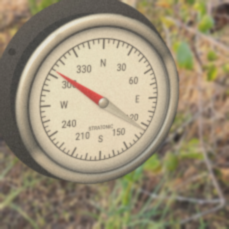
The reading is 305°
